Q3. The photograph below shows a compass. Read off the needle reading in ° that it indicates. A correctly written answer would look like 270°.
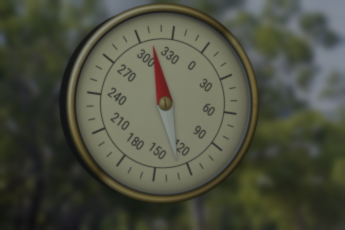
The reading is 310°
